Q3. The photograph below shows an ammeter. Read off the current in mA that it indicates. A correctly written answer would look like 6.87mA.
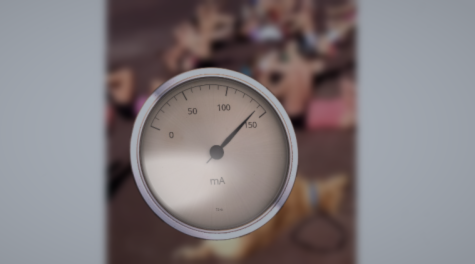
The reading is 140mA
